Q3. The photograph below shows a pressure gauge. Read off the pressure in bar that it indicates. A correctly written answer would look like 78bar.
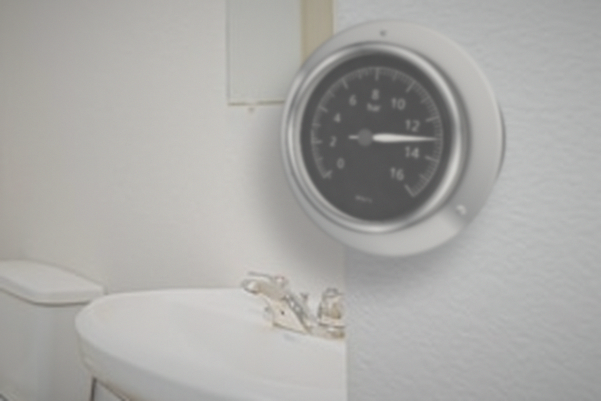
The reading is 13bar
